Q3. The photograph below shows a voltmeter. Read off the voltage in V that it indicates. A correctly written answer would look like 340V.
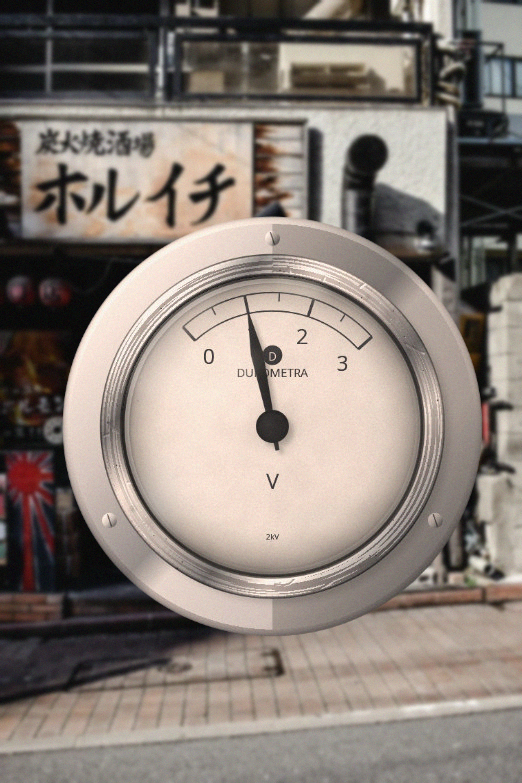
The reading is 1V
